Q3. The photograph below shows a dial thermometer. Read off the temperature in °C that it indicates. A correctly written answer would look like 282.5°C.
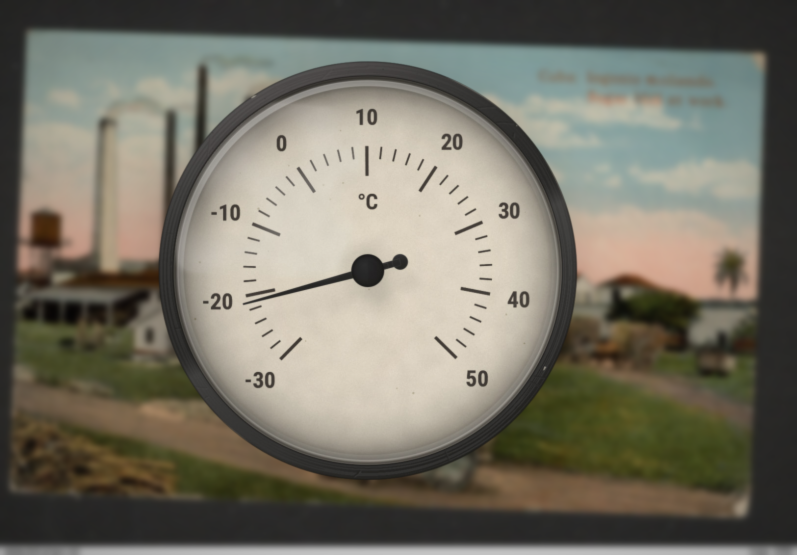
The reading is -21°C
